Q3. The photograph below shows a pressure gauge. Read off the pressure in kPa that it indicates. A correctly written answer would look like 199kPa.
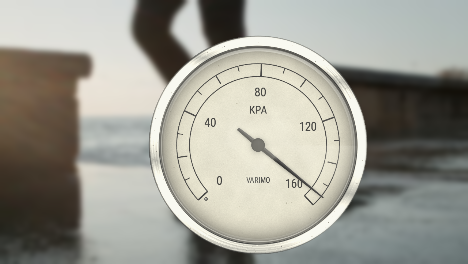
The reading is 155kPa
